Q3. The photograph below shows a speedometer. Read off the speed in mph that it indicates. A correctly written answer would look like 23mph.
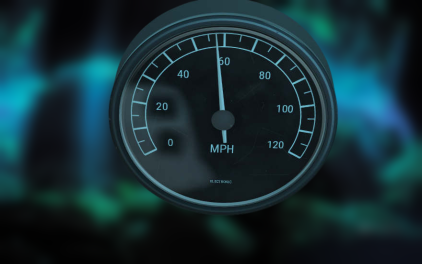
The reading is 57.5mph
